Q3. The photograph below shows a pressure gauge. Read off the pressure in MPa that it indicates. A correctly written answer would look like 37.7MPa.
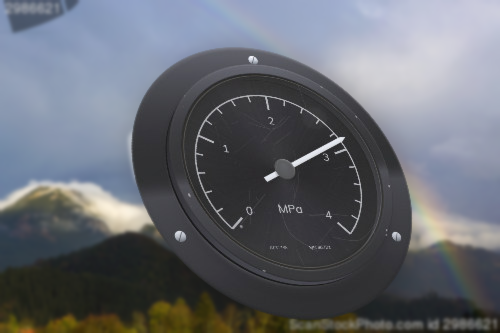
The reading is 2.9MPa
